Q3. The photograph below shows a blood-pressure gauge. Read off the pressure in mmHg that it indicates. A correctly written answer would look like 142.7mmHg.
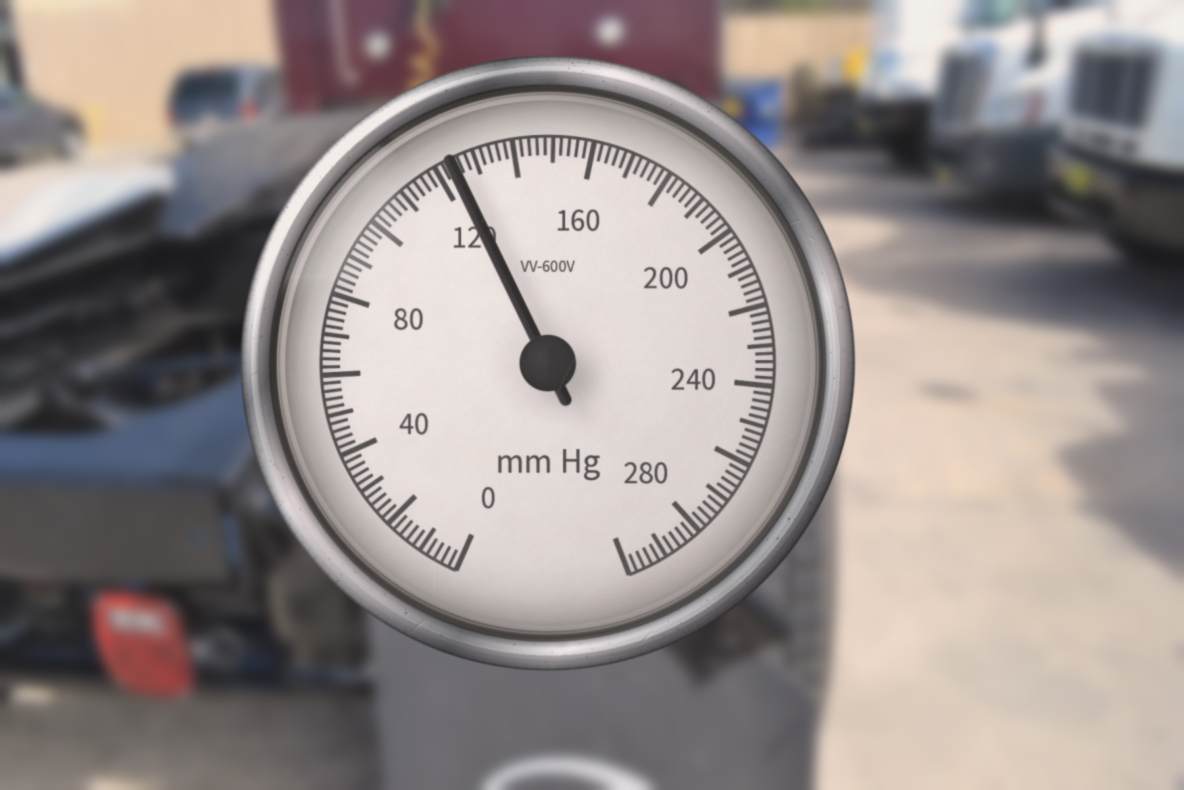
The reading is 124mmHg
